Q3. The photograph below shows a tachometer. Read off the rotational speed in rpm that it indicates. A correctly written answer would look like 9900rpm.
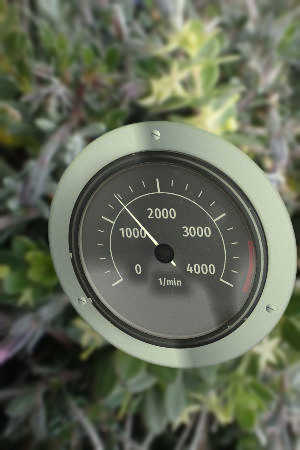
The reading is 1400rpm
